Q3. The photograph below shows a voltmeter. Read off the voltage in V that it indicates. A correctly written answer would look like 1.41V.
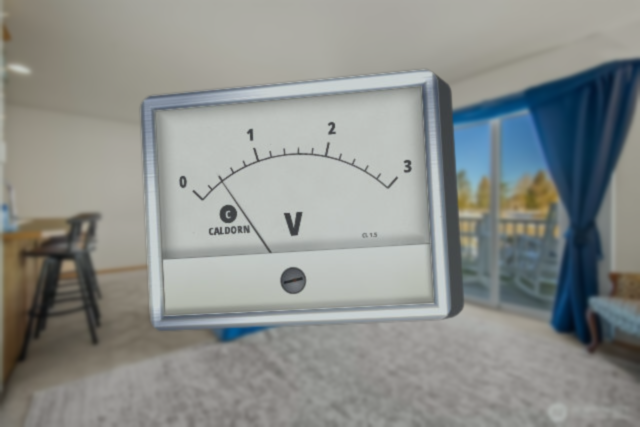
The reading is 0.4V
